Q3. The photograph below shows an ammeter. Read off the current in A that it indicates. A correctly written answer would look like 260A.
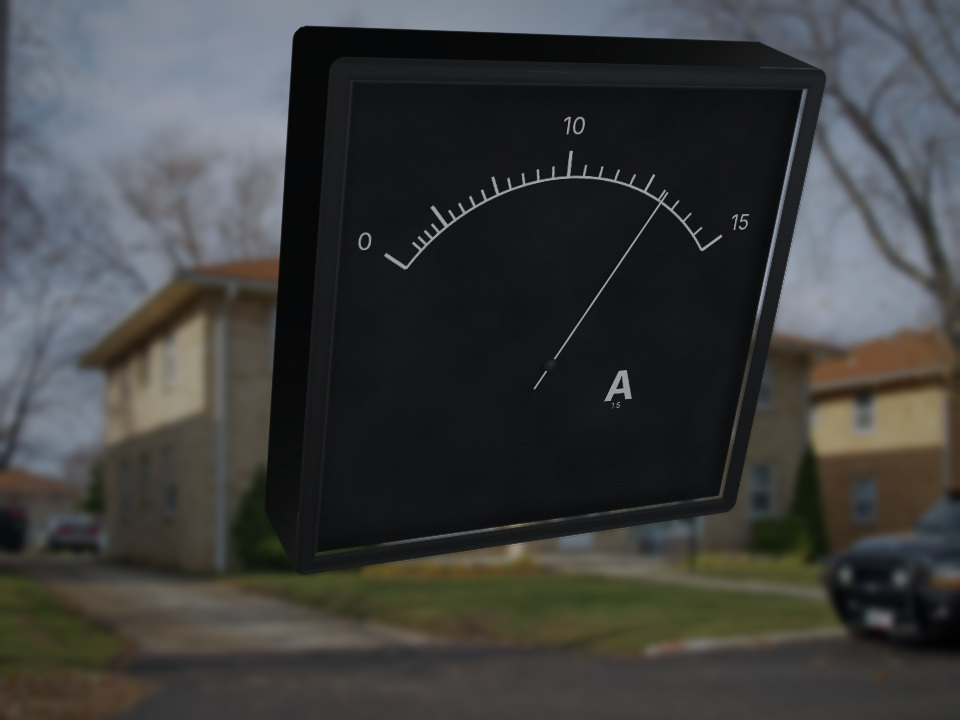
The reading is 13A
